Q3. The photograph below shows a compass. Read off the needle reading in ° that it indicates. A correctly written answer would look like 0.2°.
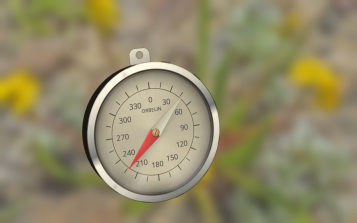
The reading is 225°
